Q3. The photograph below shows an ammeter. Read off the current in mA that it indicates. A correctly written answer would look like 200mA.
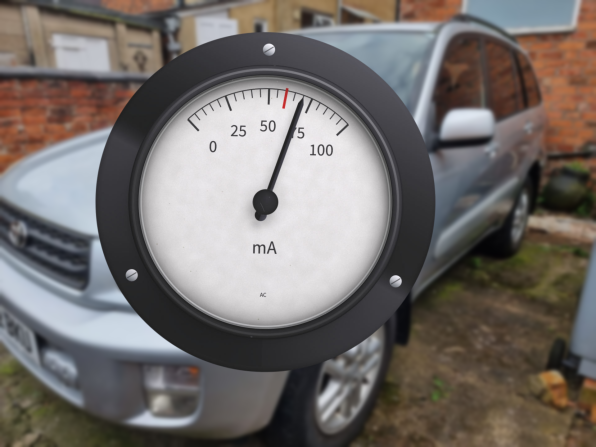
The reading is 70mA
